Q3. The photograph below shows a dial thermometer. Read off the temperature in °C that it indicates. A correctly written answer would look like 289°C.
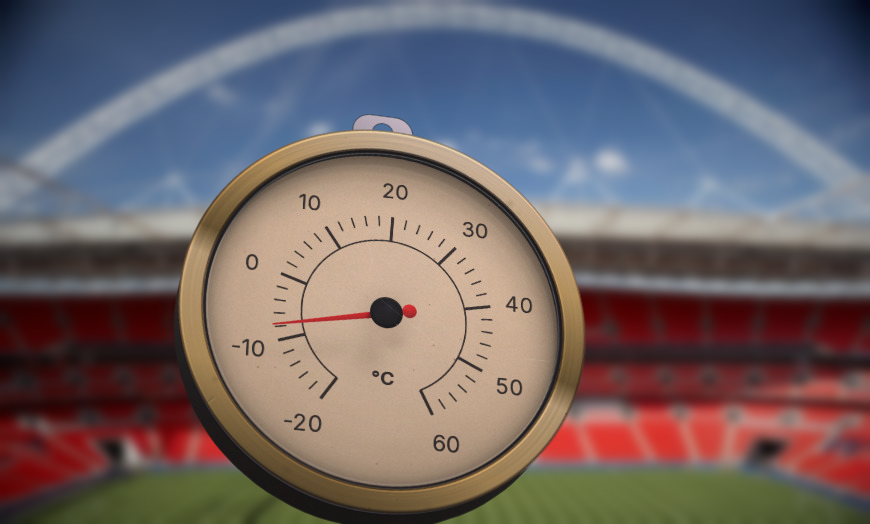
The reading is -8°C
